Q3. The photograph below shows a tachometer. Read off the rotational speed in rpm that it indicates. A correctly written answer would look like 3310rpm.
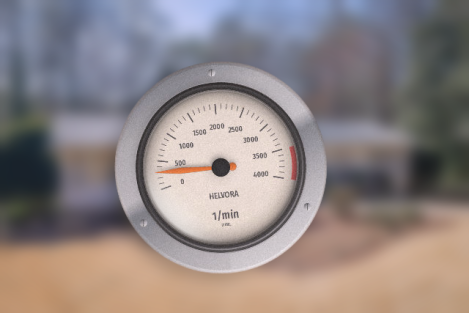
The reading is 300rpm
